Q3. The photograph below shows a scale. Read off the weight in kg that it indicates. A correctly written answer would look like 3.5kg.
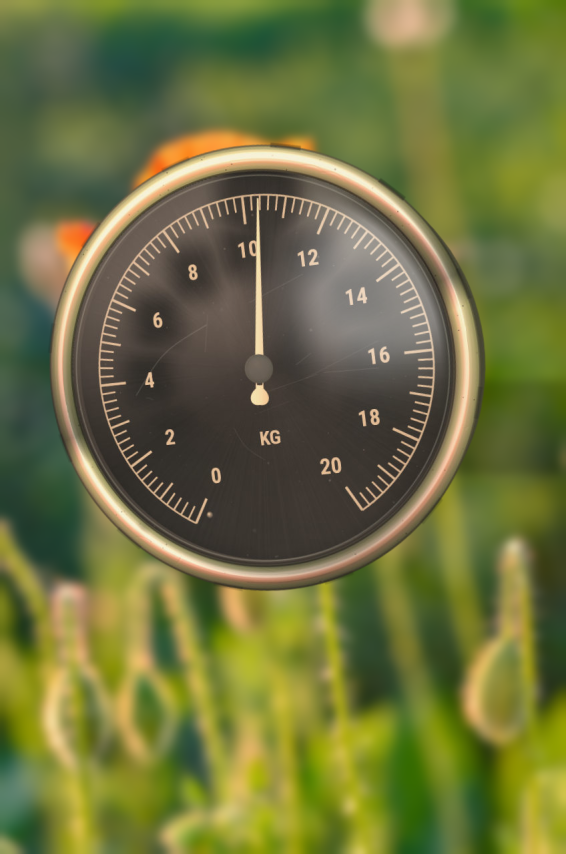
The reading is 10.4kg
